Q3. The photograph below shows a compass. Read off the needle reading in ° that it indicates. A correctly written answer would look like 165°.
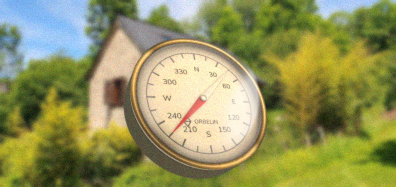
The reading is 225°
